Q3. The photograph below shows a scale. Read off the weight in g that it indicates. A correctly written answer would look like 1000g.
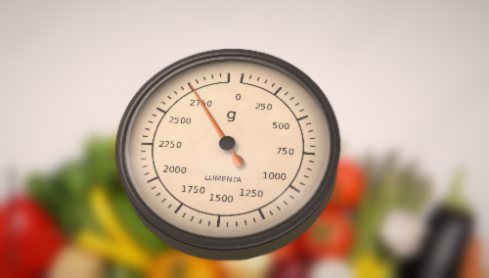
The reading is 2750g
